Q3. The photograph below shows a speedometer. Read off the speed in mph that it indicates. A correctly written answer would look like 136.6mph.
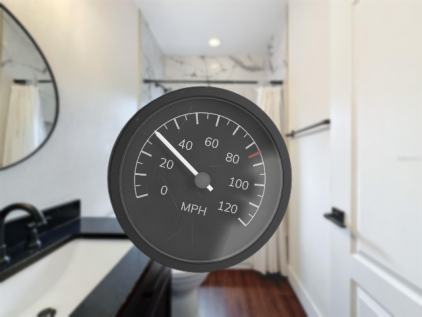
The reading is 30mph
